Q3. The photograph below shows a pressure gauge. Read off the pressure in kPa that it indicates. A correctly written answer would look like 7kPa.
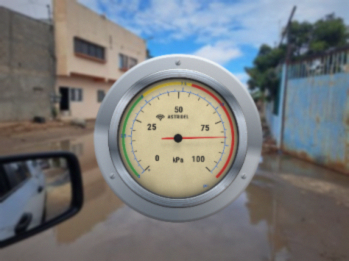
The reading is 82.5kPa
